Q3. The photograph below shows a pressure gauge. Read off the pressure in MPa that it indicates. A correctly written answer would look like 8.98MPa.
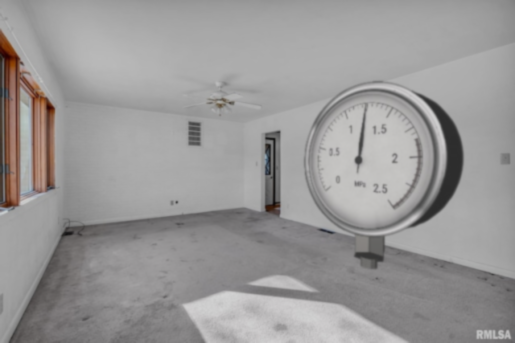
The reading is 1.25MPa
